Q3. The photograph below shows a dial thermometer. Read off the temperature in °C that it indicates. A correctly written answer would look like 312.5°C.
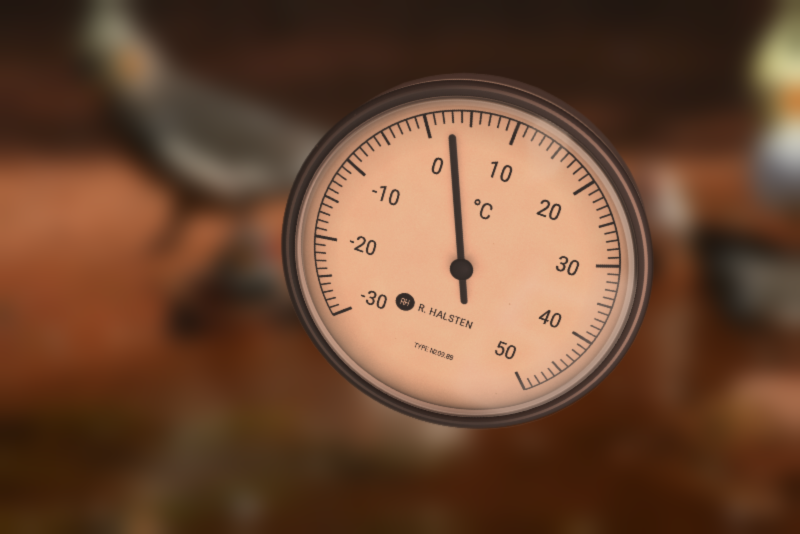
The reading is 3°C
